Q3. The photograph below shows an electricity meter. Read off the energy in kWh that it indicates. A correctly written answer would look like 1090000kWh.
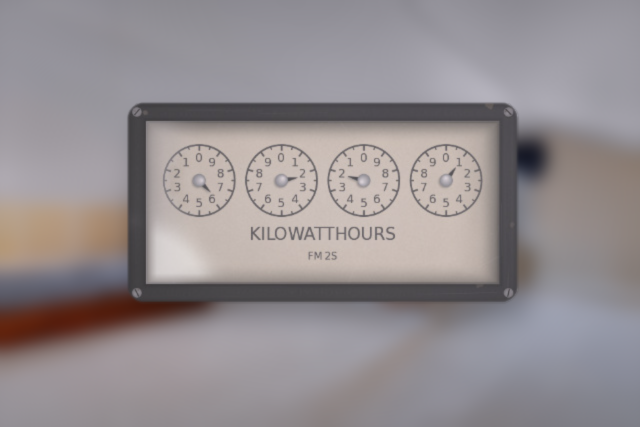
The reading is 6221kWh
